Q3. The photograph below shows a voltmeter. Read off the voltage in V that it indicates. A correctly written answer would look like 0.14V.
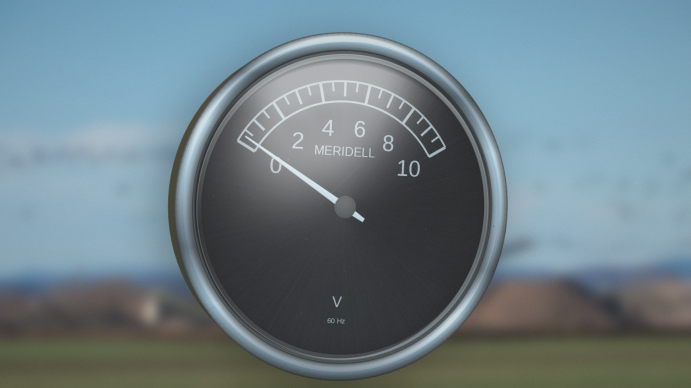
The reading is 0.25V
